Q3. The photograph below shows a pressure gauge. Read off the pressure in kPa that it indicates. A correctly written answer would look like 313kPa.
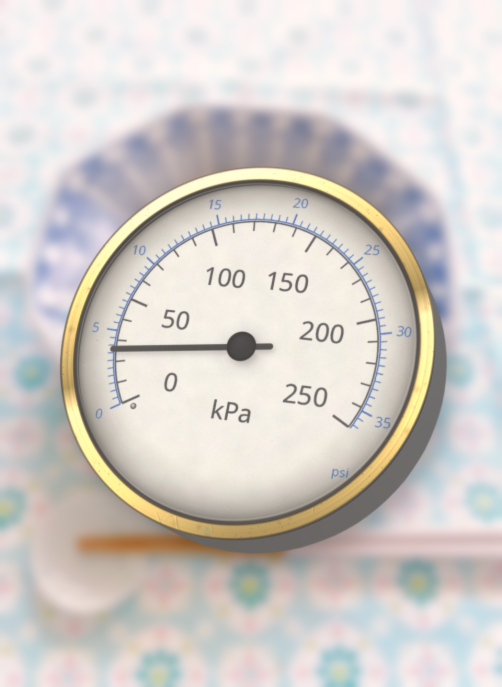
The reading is 25kPa
